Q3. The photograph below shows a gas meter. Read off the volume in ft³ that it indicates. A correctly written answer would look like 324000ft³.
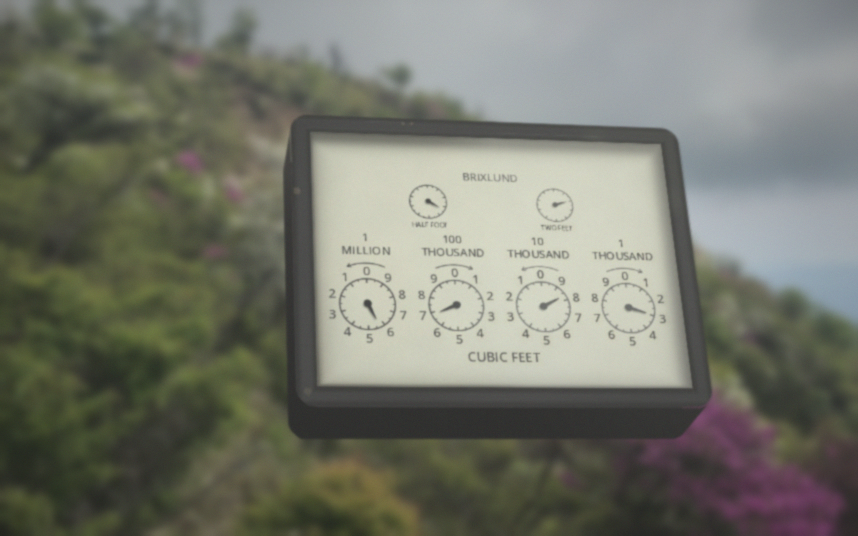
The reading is 568300ft³
